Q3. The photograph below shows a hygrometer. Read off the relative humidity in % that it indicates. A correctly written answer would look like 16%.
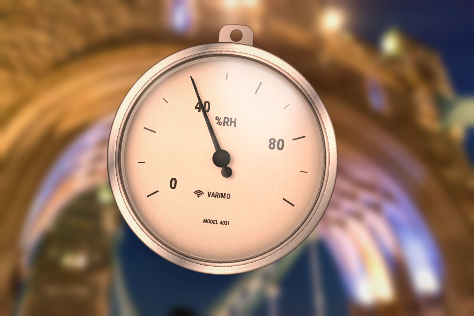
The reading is 40%
